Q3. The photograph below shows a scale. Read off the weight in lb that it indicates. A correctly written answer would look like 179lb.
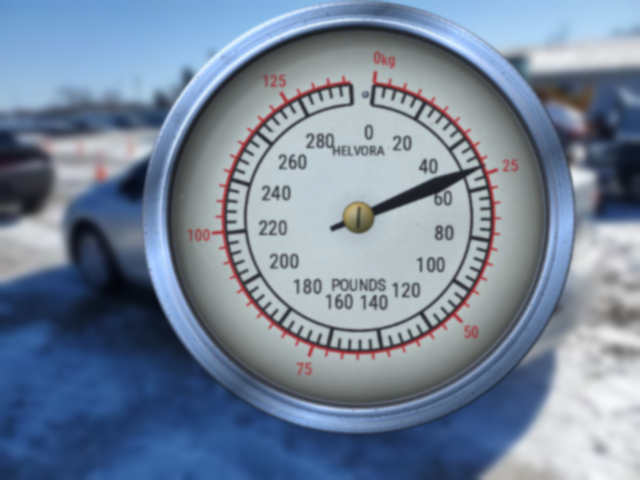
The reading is 52lb
